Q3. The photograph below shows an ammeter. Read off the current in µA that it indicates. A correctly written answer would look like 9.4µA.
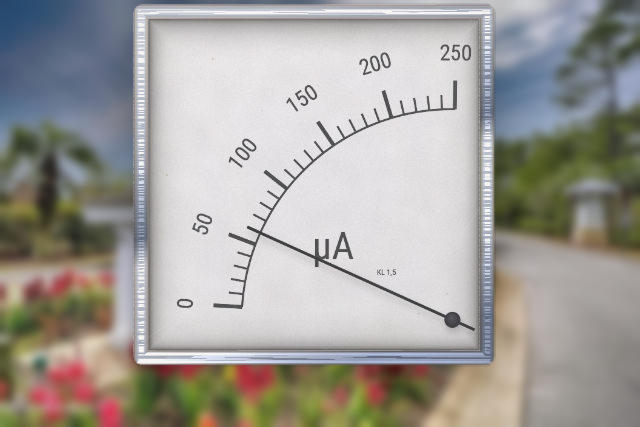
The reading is 60µA
